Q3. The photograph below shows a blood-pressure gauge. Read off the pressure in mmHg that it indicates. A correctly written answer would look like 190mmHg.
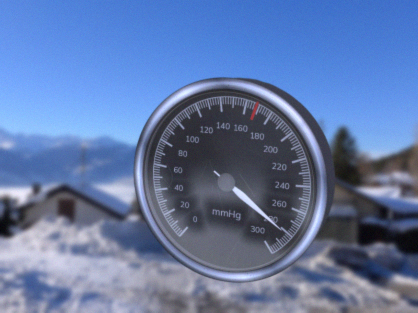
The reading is 280mmHg
